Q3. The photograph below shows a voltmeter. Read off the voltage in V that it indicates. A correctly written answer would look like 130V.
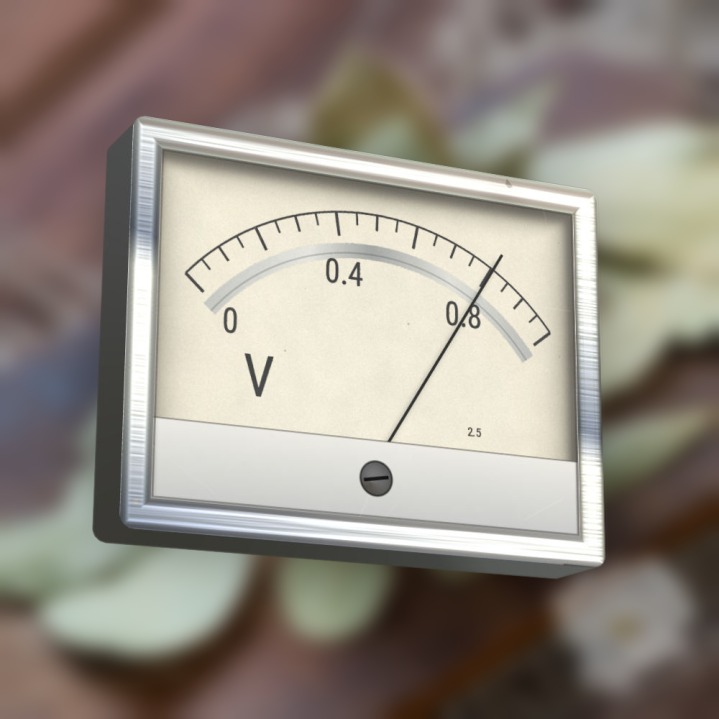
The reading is 0.8V
